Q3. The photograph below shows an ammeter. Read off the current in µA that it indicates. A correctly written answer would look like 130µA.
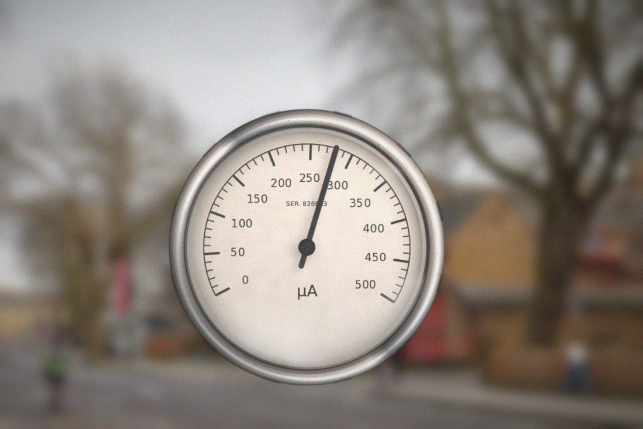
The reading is 280µA
